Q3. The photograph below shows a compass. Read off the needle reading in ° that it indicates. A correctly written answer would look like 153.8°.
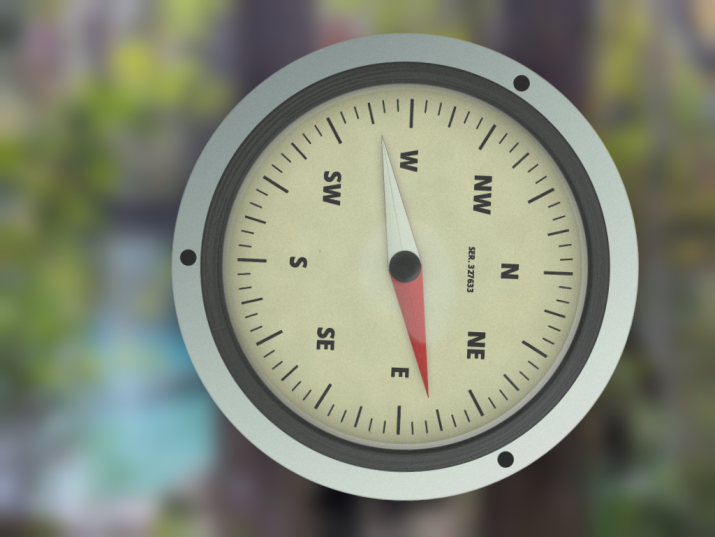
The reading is 77.5°
